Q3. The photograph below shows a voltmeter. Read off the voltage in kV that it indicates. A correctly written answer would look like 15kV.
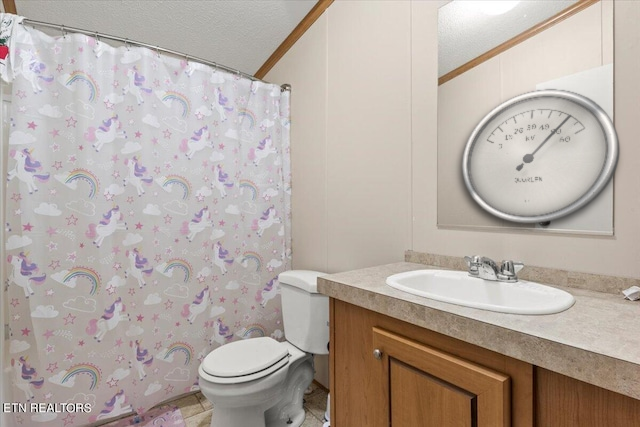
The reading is 50kV
